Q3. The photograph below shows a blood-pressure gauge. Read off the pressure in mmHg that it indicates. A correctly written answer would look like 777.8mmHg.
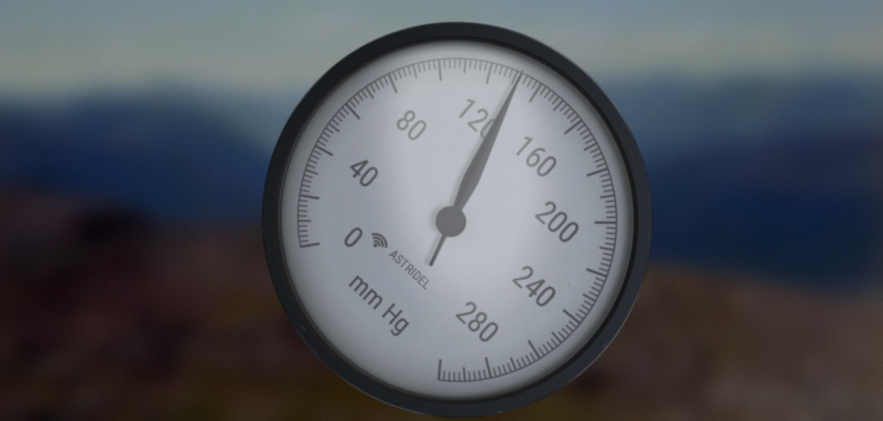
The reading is 132mmHg
